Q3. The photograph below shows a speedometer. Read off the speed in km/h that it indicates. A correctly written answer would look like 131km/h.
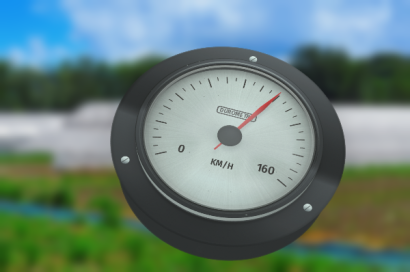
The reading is 100km/h
